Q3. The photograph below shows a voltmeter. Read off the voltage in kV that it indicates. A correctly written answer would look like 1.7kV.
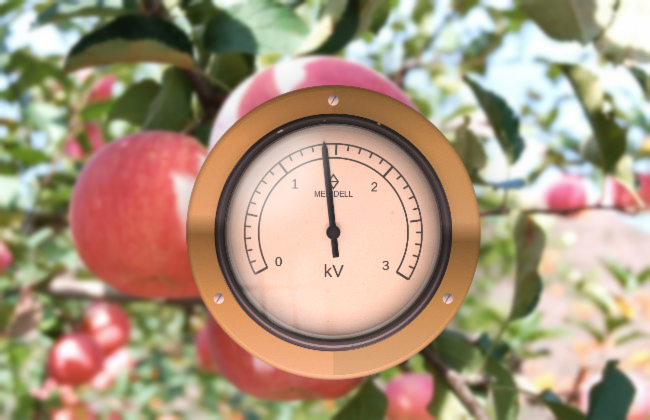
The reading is 1.4kV
